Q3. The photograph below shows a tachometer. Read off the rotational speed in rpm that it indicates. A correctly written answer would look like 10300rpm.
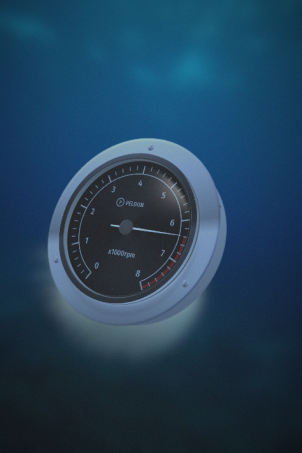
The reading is 6400rpm
